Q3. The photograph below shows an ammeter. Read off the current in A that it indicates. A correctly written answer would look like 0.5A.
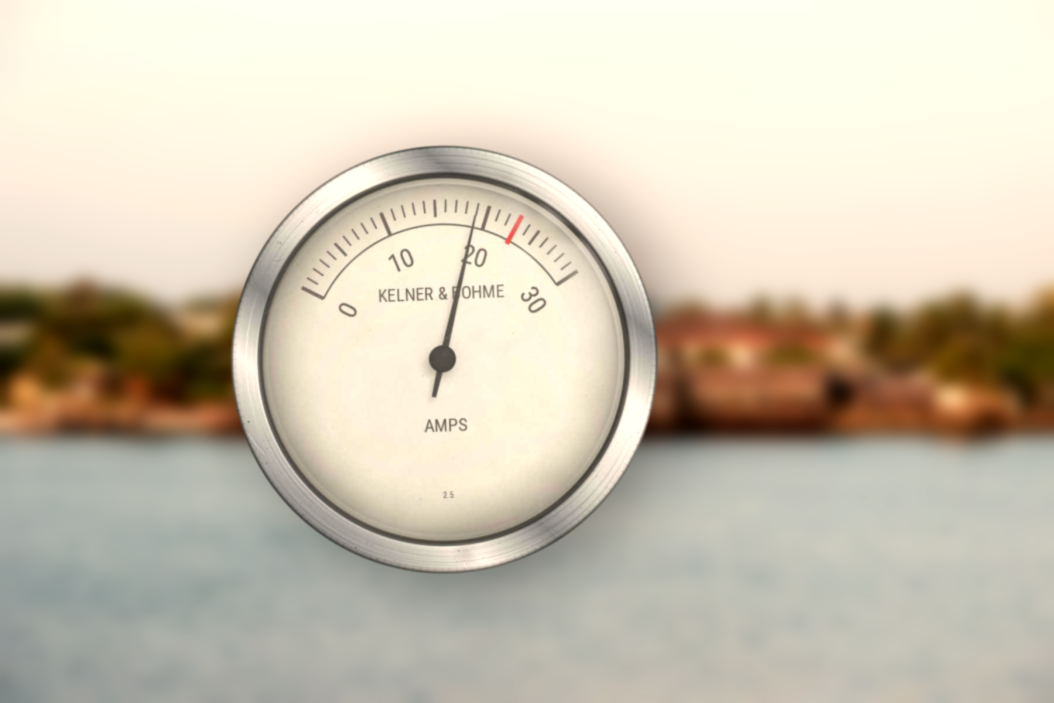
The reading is 19A
